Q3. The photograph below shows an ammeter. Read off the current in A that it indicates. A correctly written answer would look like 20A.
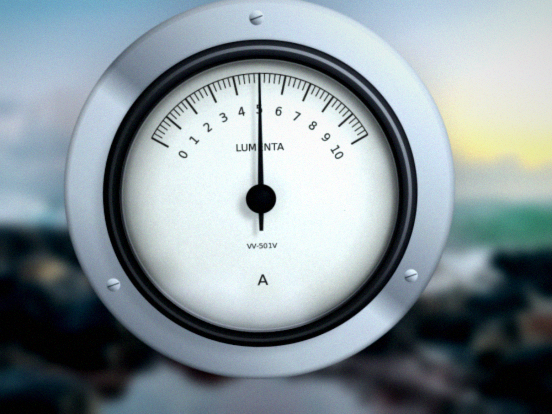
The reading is 5A
